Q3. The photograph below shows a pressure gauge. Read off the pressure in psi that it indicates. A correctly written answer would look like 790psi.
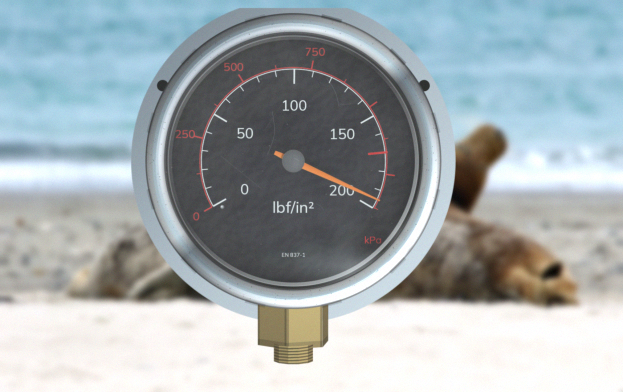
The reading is 195psi
